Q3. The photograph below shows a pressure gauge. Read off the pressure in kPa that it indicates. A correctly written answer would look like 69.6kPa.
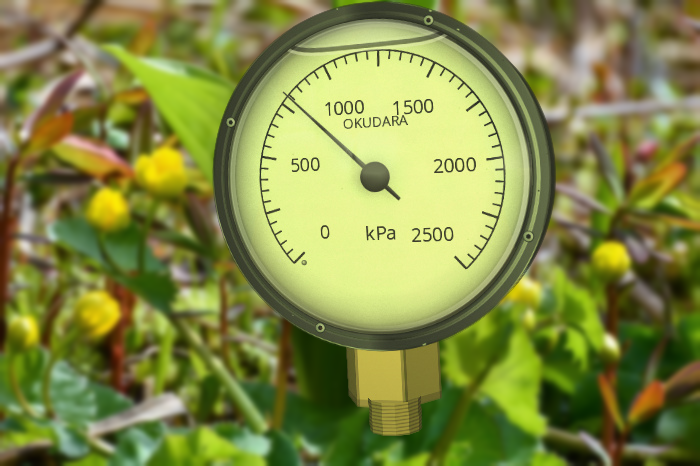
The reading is 800kPa
